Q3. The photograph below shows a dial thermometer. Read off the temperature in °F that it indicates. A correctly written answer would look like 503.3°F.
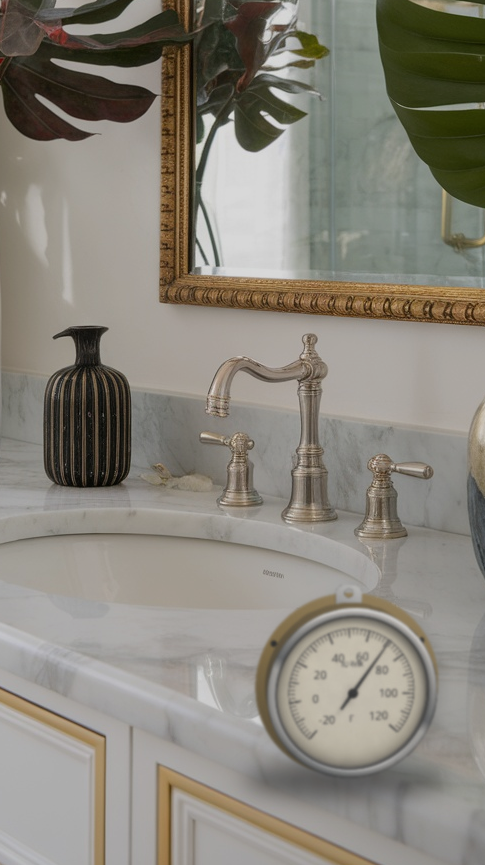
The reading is 70°F
